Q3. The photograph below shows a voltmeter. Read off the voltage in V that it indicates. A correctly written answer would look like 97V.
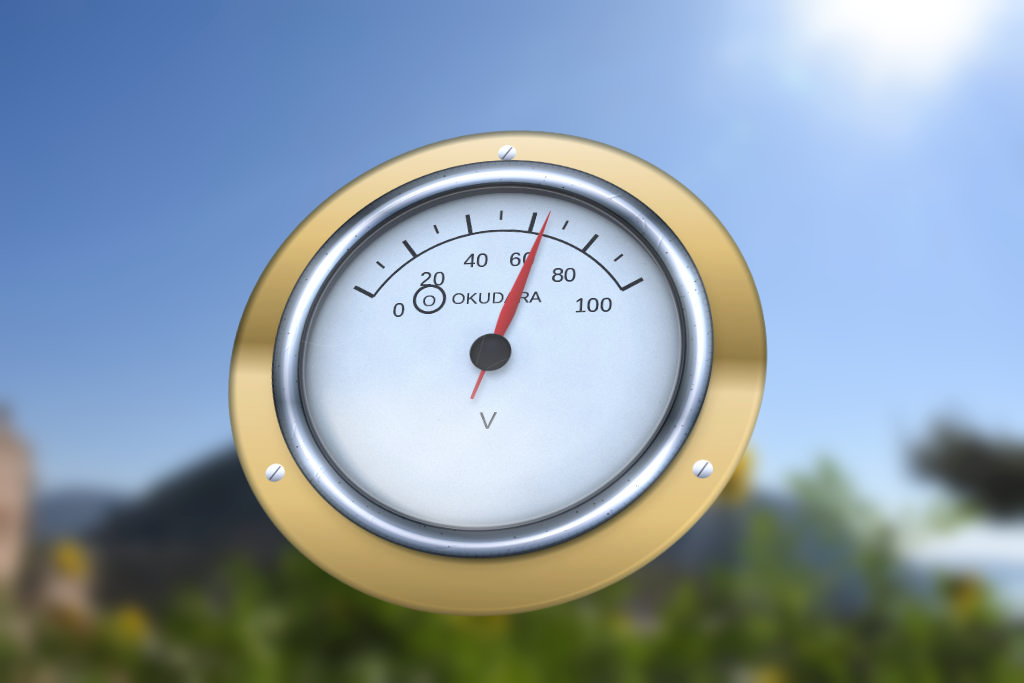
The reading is 65V
